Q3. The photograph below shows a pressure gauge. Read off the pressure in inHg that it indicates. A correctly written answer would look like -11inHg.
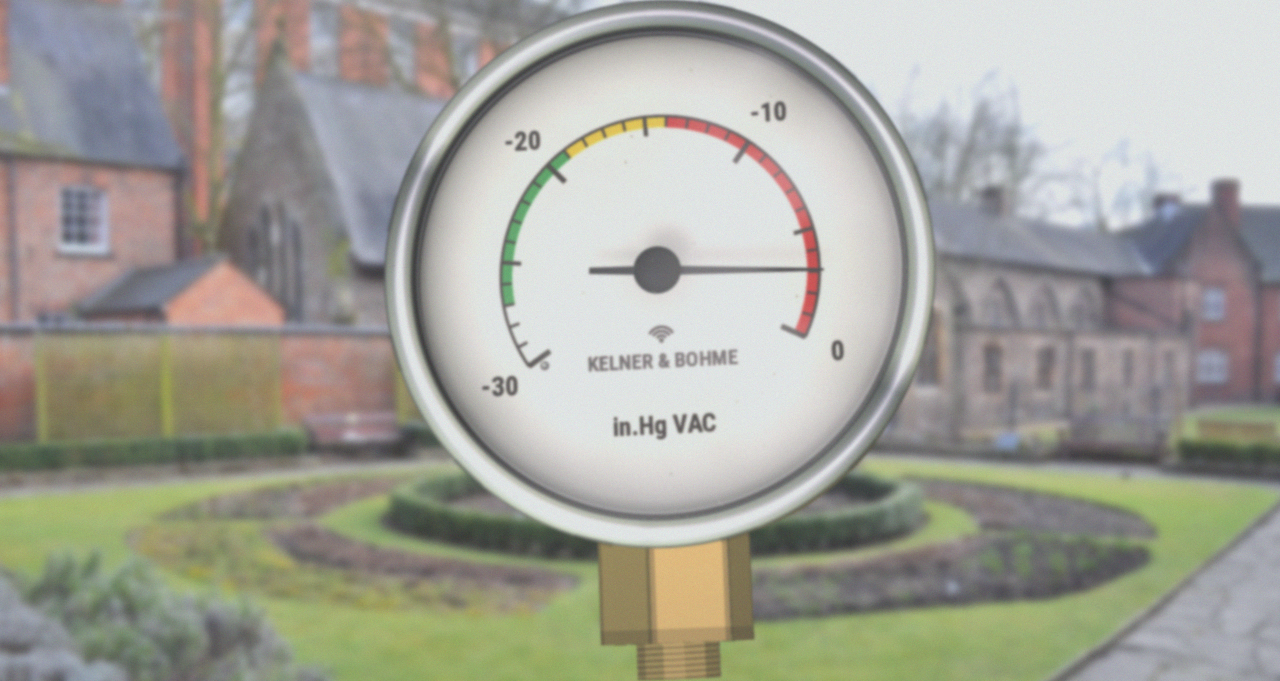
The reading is -3inHg
